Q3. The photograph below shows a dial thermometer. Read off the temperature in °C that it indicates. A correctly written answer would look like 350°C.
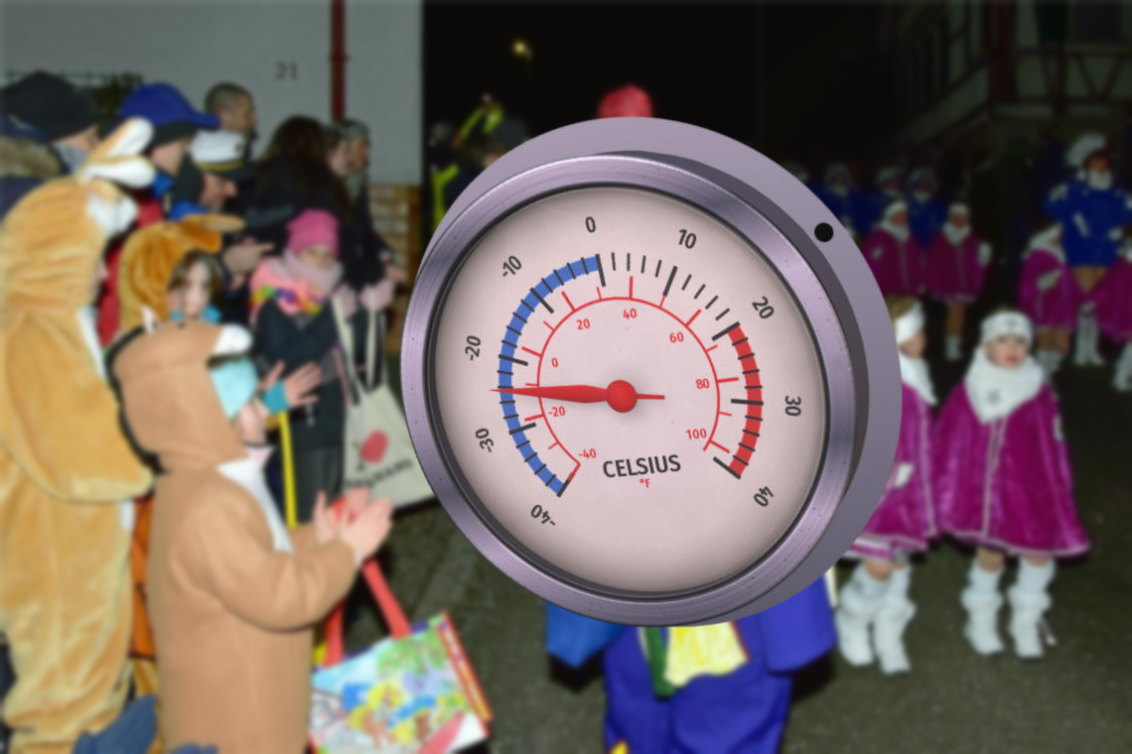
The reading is -24°C
